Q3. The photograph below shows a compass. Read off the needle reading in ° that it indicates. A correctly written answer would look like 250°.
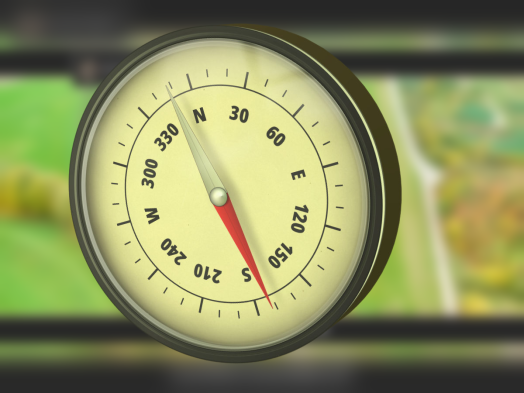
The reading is 170°
